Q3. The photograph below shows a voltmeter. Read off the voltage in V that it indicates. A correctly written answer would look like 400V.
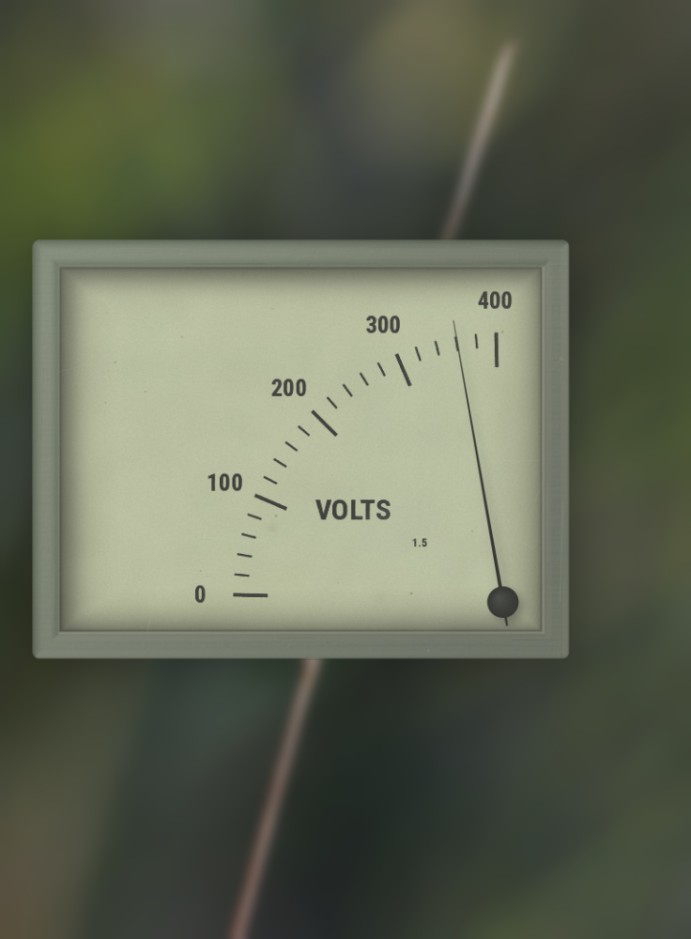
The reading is 360V
